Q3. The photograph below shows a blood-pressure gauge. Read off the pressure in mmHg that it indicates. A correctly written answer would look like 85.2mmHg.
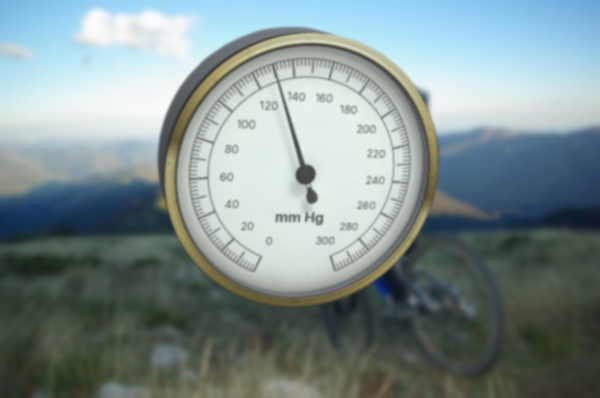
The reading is 130mmHg
